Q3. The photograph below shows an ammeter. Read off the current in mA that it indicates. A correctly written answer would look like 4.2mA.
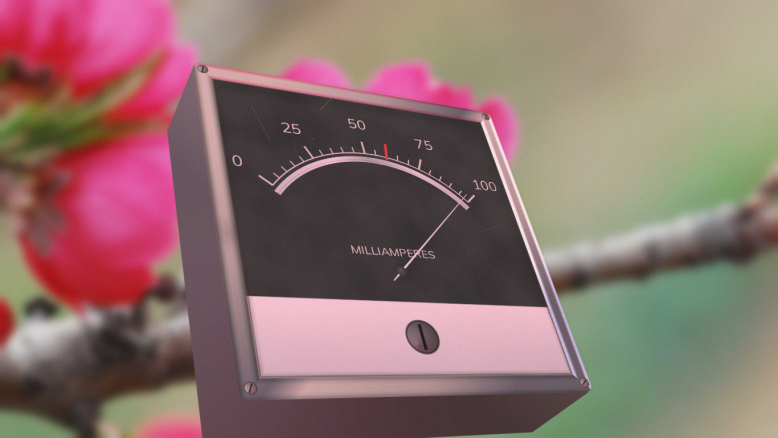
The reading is 97.5mA
